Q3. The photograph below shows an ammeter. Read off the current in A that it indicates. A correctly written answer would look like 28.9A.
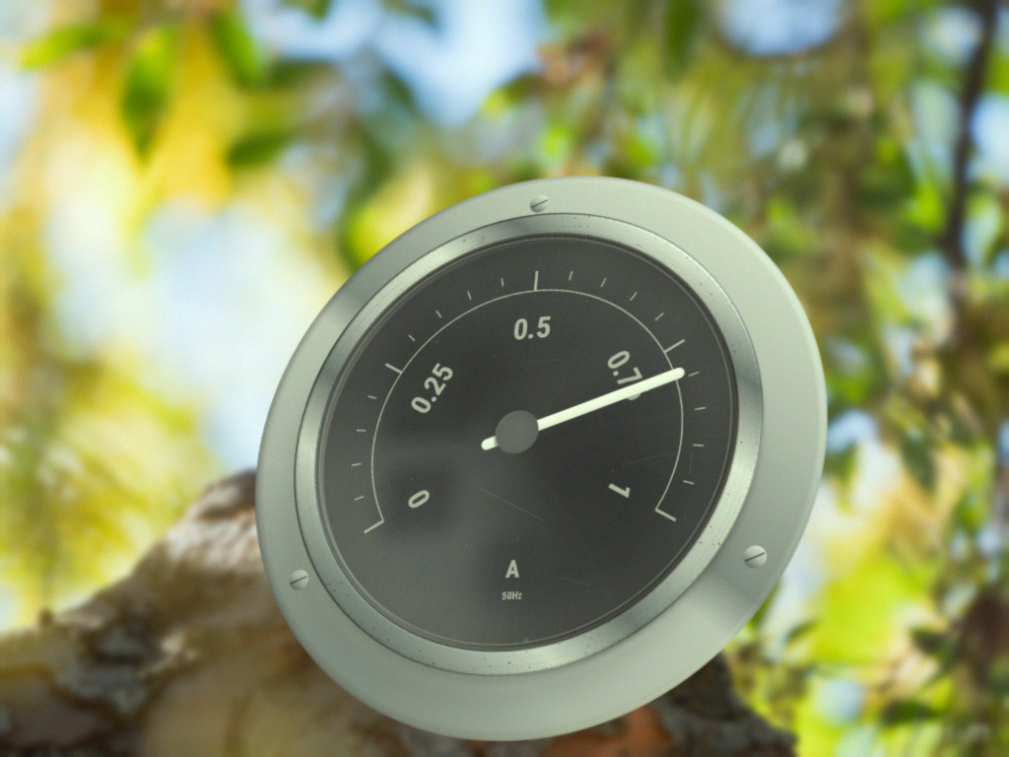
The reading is 0.8A
